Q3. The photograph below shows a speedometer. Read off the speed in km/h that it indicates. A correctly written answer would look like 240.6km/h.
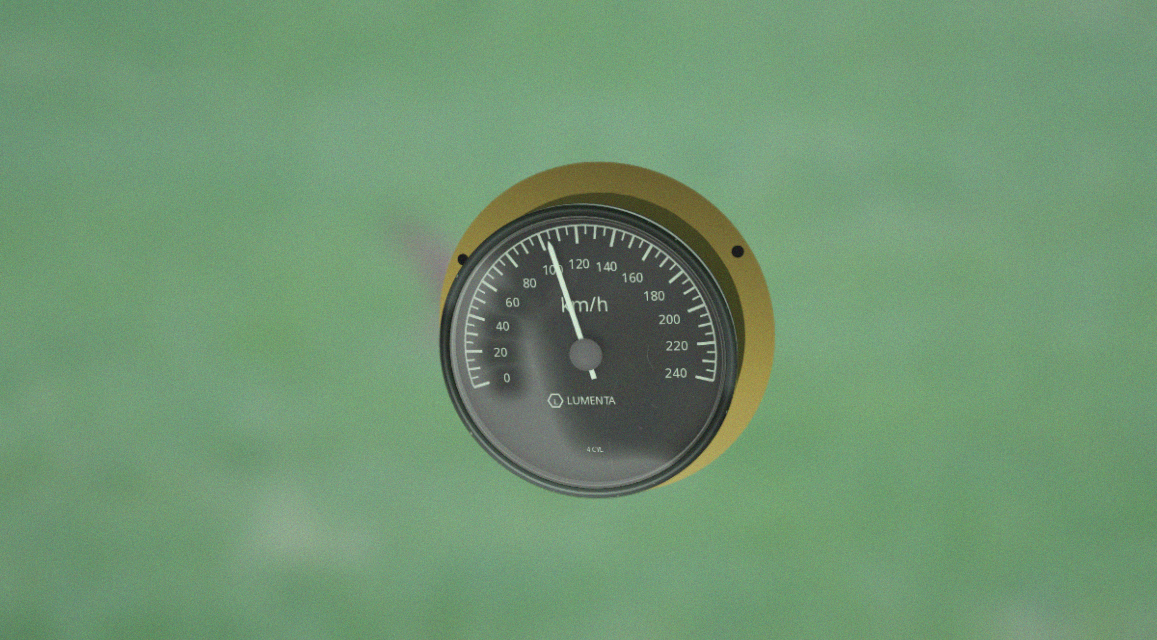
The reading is 105km/h
